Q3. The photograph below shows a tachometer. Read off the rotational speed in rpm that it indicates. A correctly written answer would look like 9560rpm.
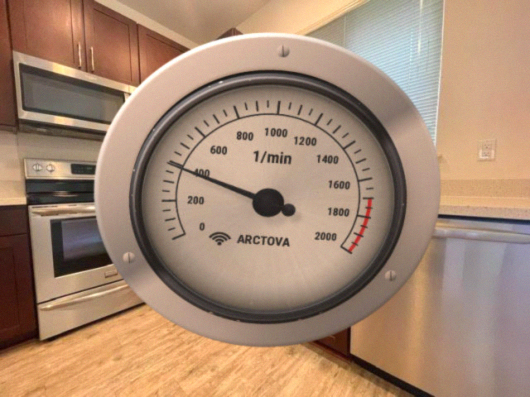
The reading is 400rpm
